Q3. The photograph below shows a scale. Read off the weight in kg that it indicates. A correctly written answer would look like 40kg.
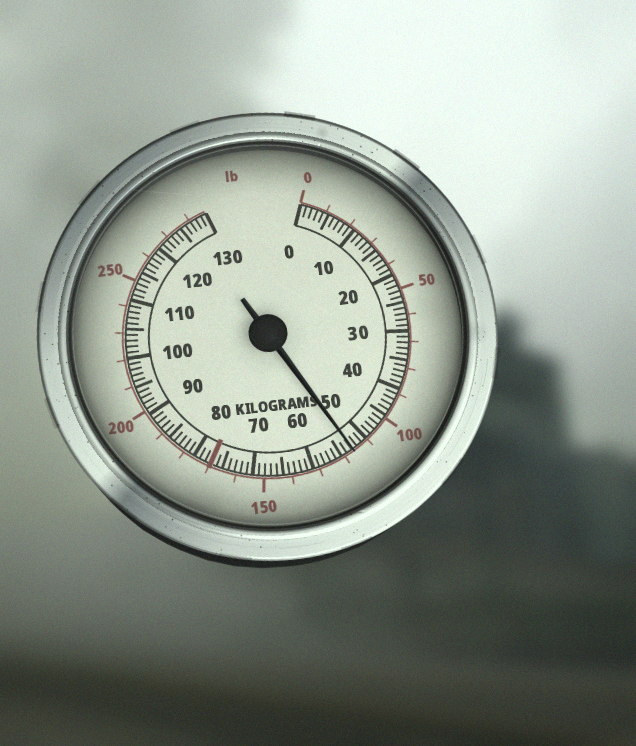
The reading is 53kg
